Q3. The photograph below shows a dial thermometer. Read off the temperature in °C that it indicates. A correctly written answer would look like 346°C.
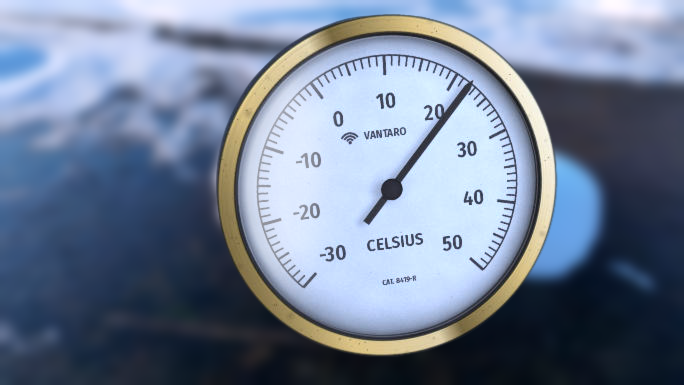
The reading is 22°C
